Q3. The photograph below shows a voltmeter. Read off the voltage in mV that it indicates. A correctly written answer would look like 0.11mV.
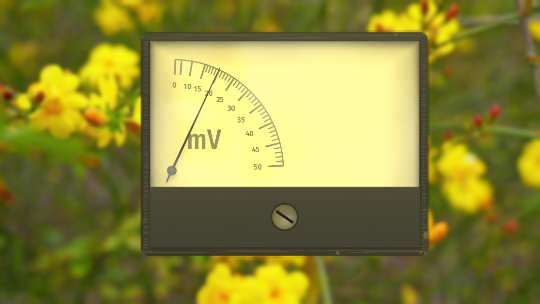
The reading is 20mV
